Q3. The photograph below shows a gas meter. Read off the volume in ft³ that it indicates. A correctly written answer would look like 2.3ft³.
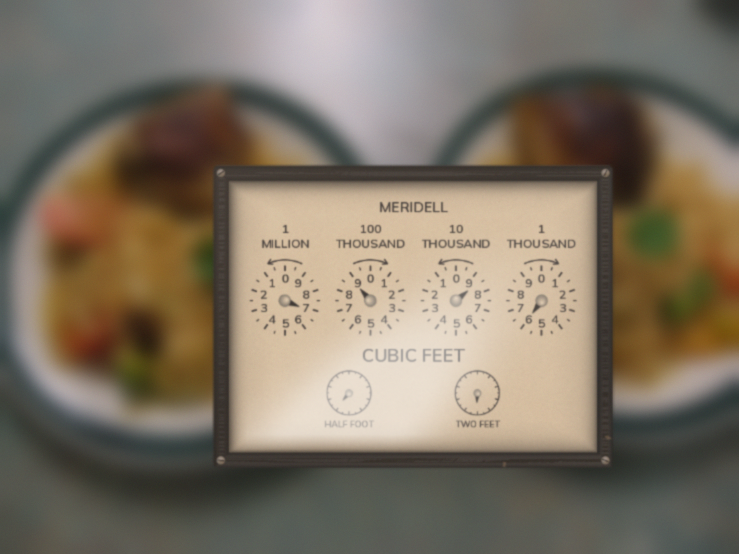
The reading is 688600ft³
